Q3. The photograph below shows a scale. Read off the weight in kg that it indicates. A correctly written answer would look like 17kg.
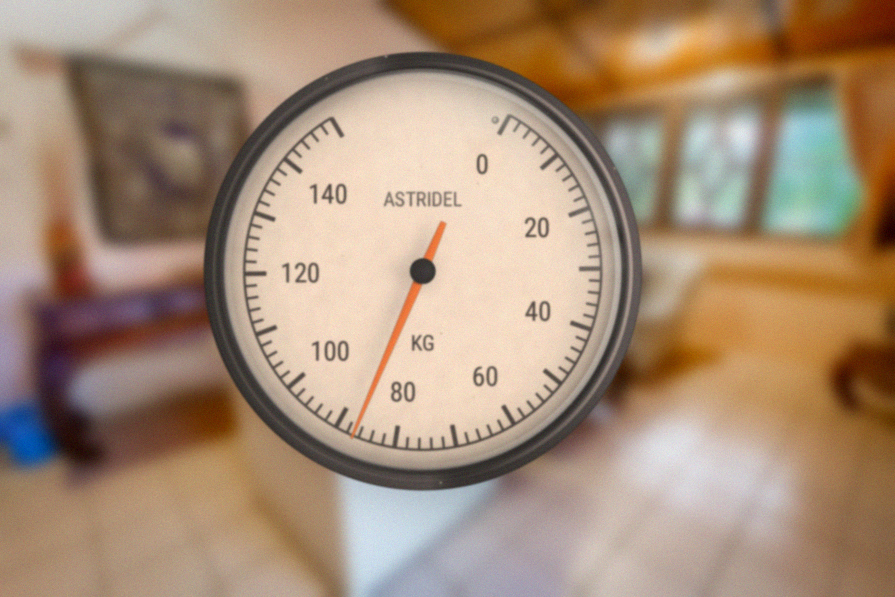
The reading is 87kg
